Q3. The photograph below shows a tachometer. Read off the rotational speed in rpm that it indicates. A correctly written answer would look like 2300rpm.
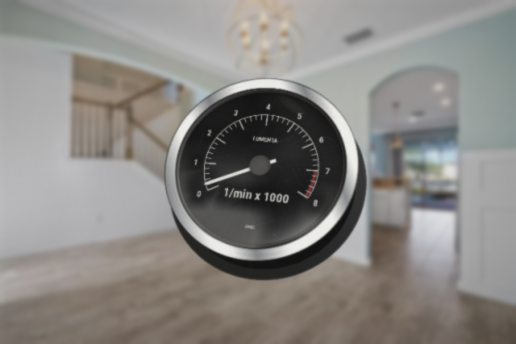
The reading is 200rpm
